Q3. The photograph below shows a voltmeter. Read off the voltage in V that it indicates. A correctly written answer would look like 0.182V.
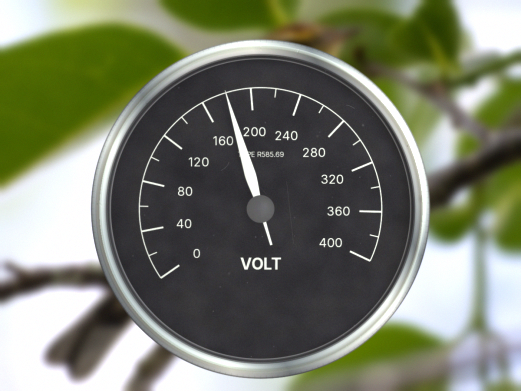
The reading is 180V
